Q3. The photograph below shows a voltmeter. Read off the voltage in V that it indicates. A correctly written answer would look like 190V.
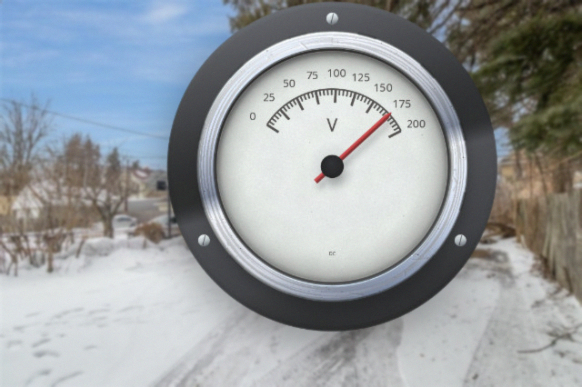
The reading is 175V
